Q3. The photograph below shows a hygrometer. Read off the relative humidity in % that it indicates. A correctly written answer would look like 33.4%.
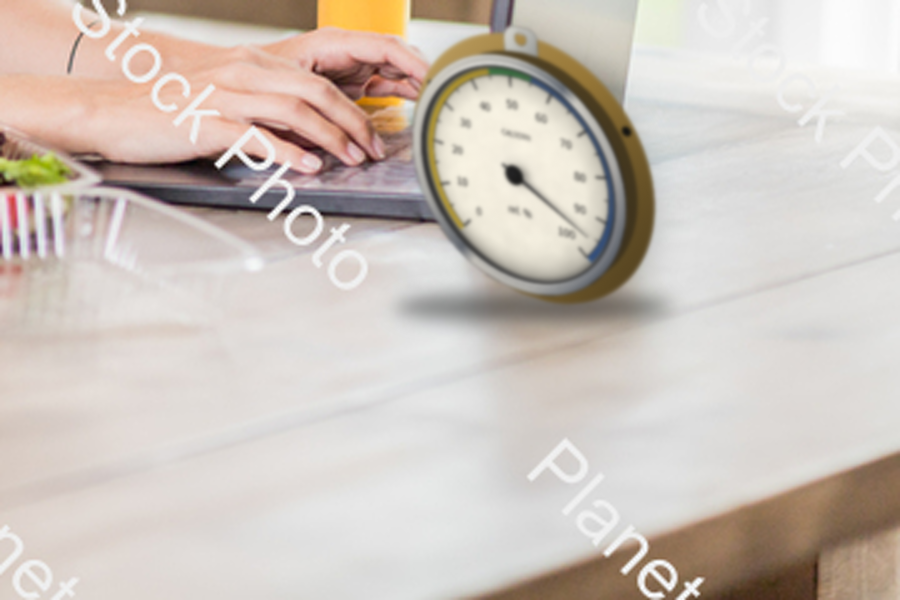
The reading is 95%
